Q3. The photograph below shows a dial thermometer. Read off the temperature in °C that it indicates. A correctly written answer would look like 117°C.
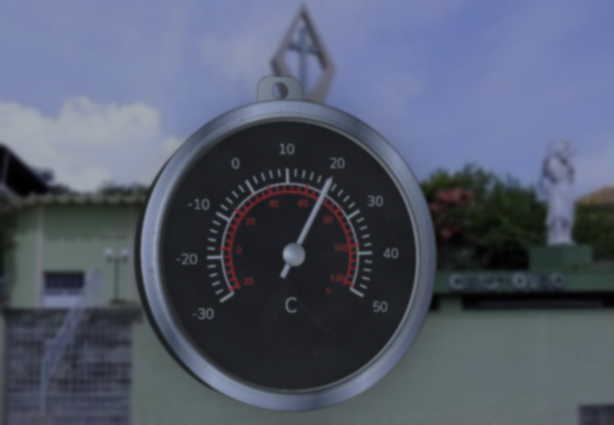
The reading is 20°C
